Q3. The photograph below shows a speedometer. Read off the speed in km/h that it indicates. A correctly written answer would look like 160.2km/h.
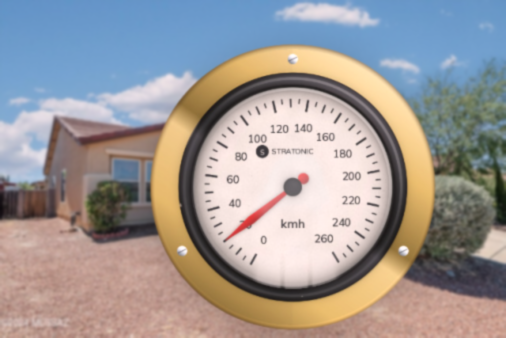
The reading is 20km/h
